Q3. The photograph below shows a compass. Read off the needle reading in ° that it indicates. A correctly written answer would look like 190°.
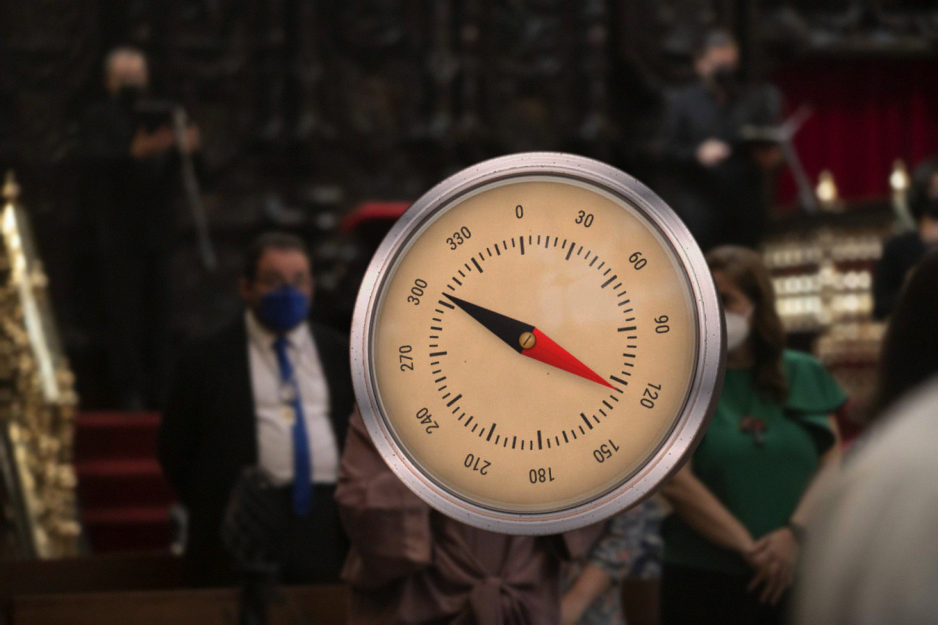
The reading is 125°
